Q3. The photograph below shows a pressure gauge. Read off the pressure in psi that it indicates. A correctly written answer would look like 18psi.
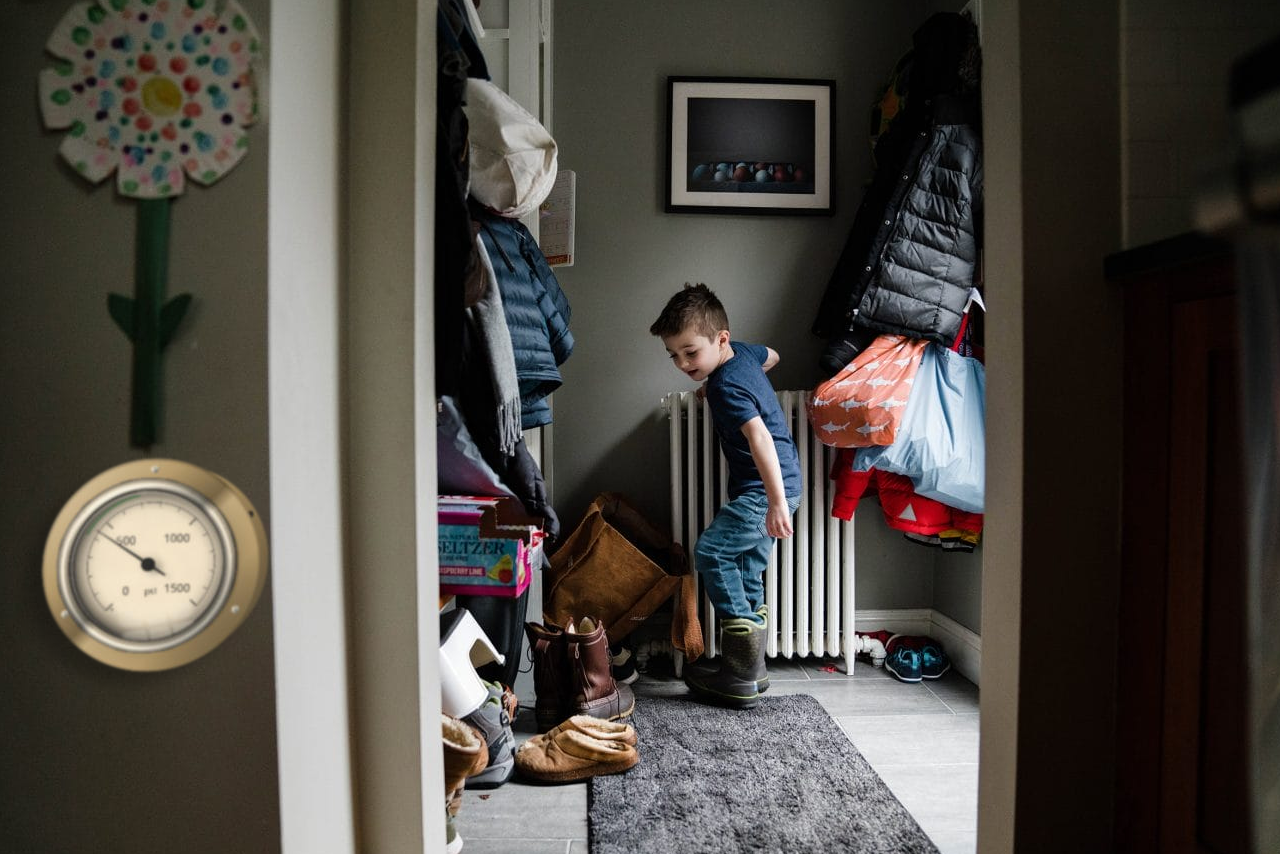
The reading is 450psi
